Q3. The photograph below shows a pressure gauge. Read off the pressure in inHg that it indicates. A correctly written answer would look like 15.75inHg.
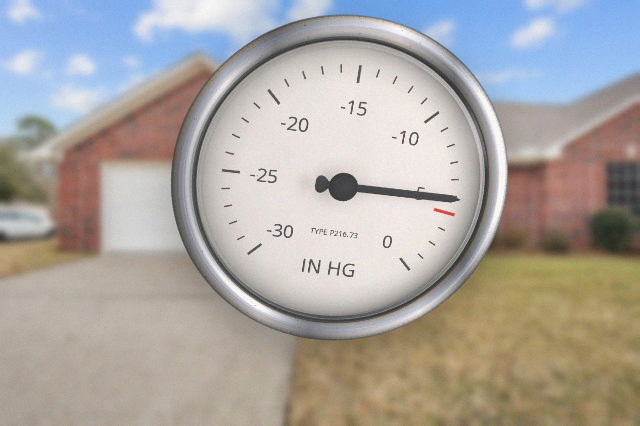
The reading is -5inHg
